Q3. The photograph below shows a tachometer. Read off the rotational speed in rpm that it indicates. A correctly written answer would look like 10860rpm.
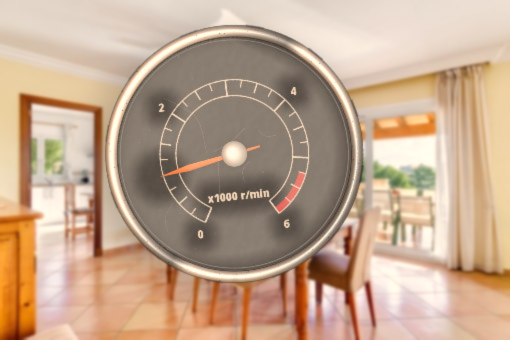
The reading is 1000rpm
